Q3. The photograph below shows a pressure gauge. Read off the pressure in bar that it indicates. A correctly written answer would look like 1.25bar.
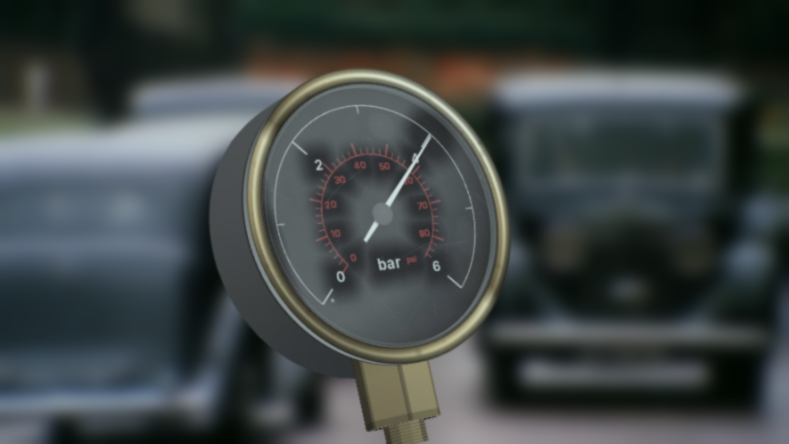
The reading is 4bar
